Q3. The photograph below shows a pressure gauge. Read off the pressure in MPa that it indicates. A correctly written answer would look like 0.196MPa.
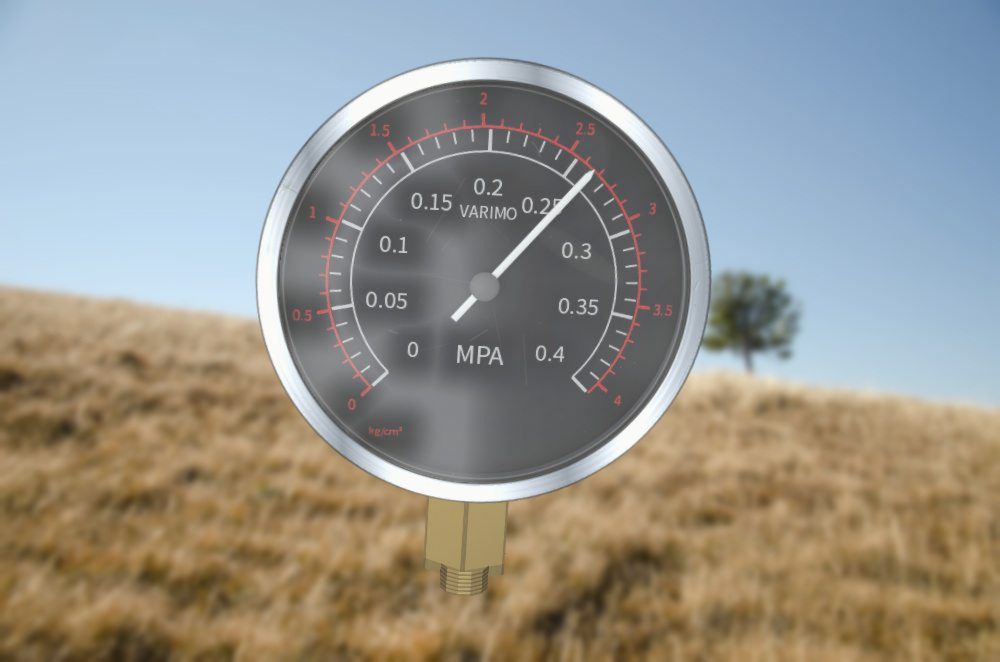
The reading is 0.26MPa
